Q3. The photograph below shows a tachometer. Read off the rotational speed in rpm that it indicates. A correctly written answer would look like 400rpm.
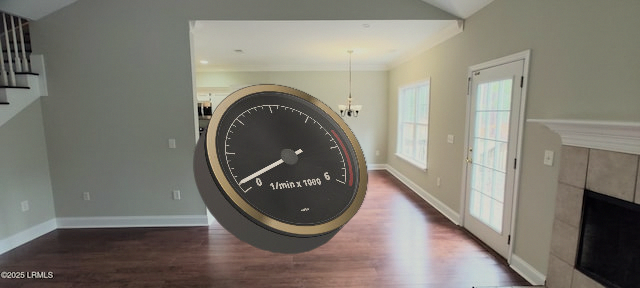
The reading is 200rpm
